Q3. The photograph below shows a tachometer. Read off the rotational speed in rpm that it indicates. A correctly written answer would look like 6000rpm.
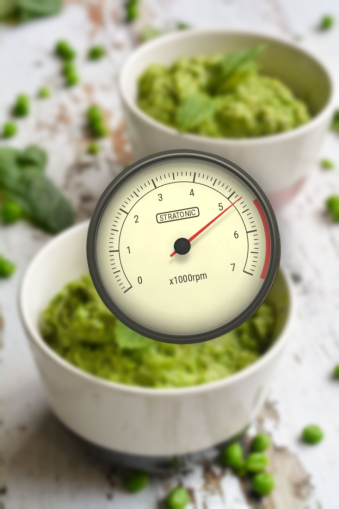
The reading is 5200rpm
